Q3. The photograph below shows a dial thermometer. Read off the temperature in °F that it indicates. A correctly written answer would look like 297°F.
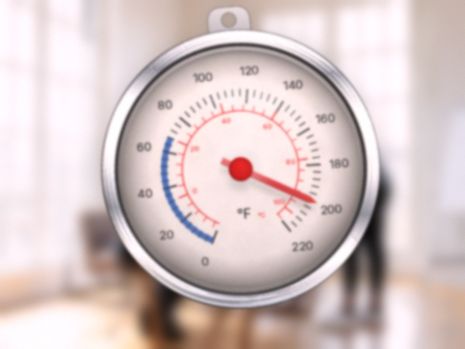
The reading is 200°F
